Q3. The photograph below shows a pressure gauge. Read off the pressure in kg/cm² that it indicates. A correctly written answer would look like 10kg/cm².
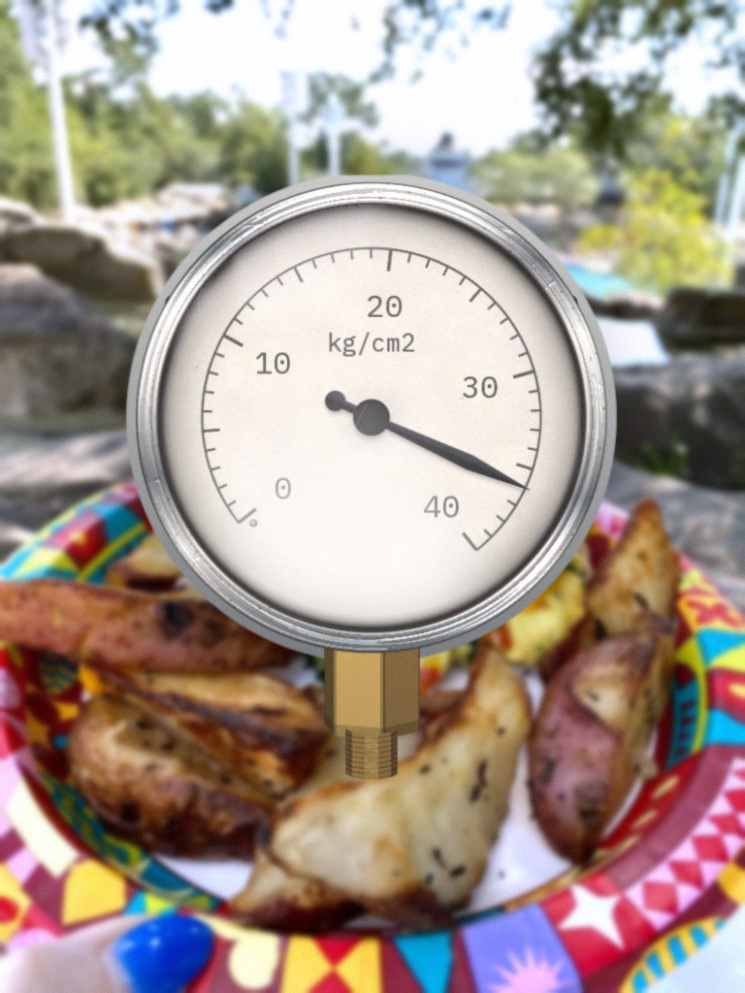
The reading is 36kg/cm²
